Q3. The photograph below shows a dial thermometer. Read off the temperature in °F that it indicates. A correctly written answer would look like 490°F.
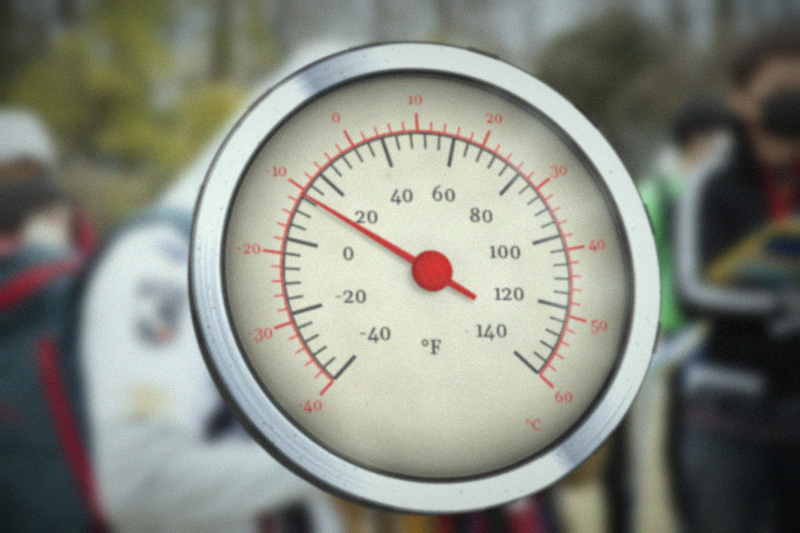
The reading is 12°F
